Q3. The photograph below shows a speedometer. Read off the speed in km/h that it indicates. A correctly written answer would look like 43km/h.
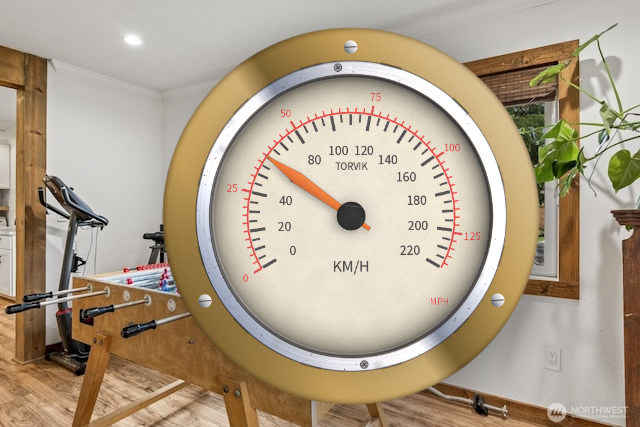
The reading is 60km/h
